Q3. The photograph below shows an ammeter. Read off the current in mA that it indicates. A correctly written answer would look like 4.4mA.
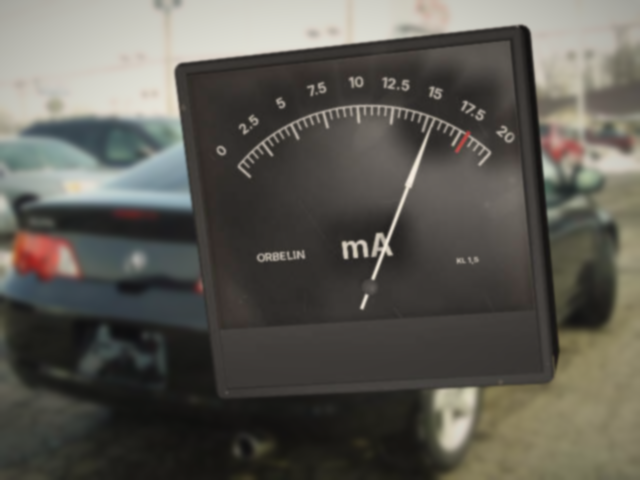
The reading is 15.5mA
